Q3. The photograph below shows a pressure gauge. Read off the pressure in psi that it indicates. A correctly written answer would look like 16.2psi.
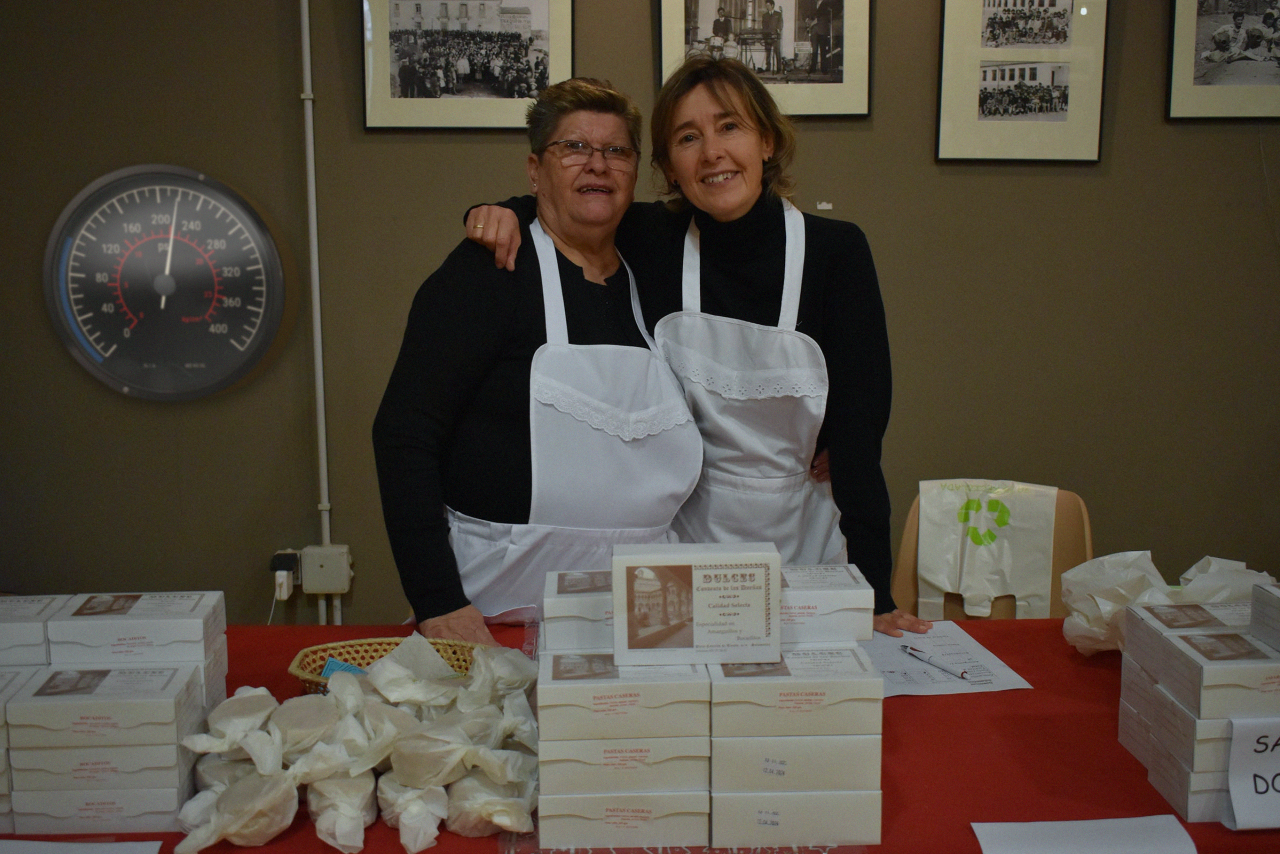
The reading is 220psi
